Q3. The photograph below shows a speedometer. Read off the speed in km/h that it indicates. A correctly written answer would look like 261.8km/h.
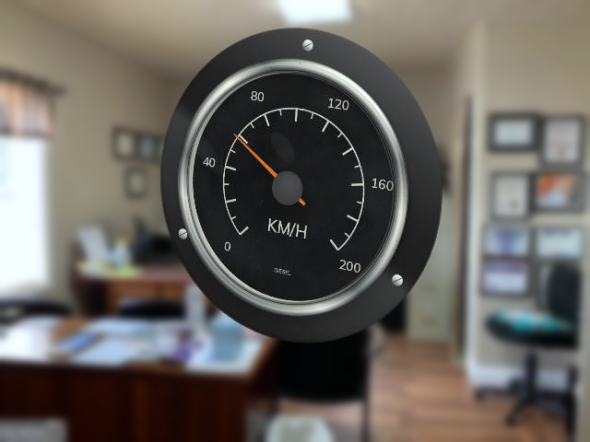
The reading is 60km/h
